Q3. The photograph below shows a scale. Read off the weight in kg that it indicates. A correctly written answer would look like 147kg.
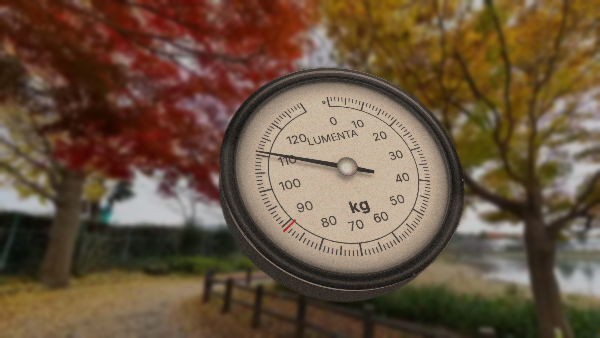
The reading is 110kg
